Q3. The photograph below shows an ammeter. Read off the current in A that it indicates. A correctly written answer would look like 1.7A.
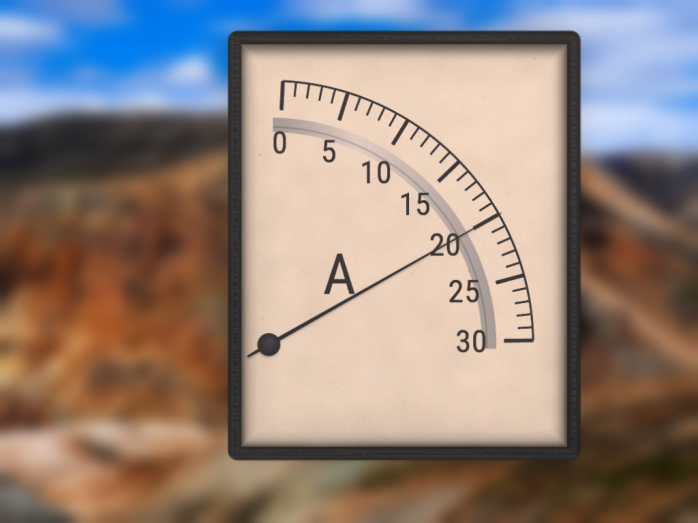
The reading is 20A
